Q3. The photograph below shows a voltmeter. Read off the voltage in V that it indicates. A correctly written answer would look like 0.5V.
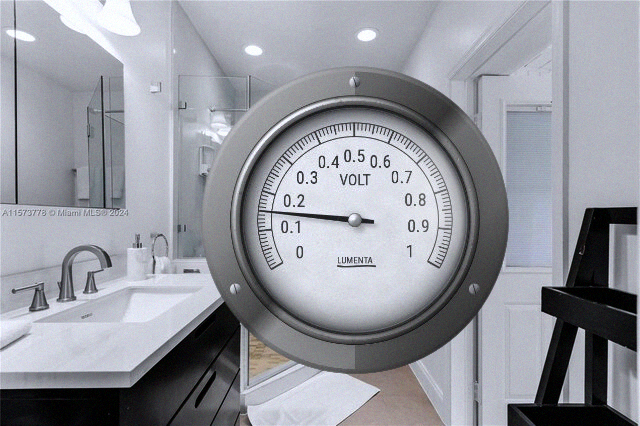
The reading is 0.15V
